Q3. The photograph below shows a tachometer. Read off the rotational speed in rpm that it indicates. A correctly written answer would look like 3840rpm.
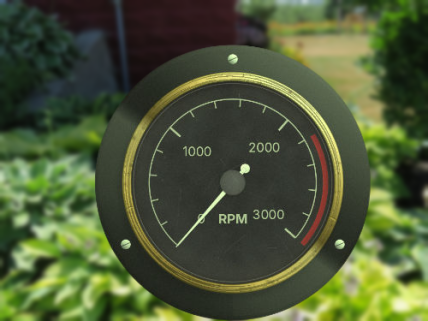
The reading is 0rpm
